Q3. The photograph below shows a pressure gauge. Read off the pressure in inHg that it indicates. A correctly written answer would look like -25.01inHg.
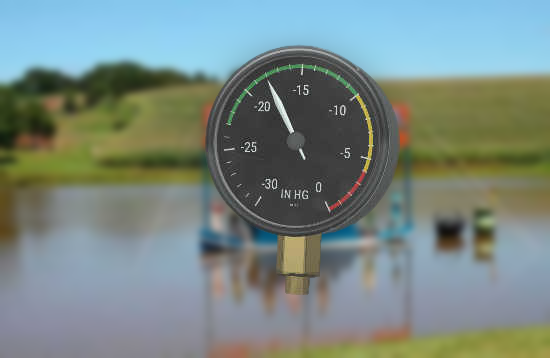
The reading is -18inHg
